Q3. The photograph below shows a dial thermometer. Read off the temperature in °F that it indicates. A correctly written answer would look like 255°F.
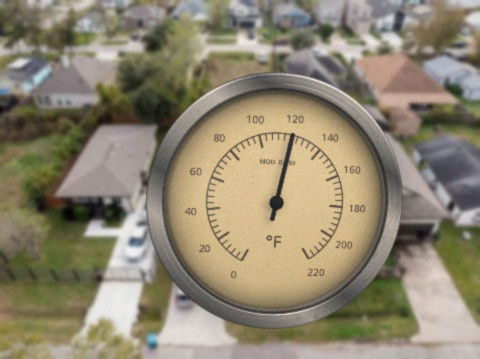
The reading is 120°F
